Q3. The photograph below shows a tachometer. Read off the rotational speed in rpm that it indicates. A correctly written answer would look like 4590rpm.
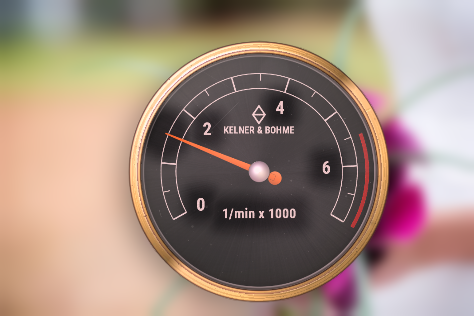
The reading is 1500rpm
